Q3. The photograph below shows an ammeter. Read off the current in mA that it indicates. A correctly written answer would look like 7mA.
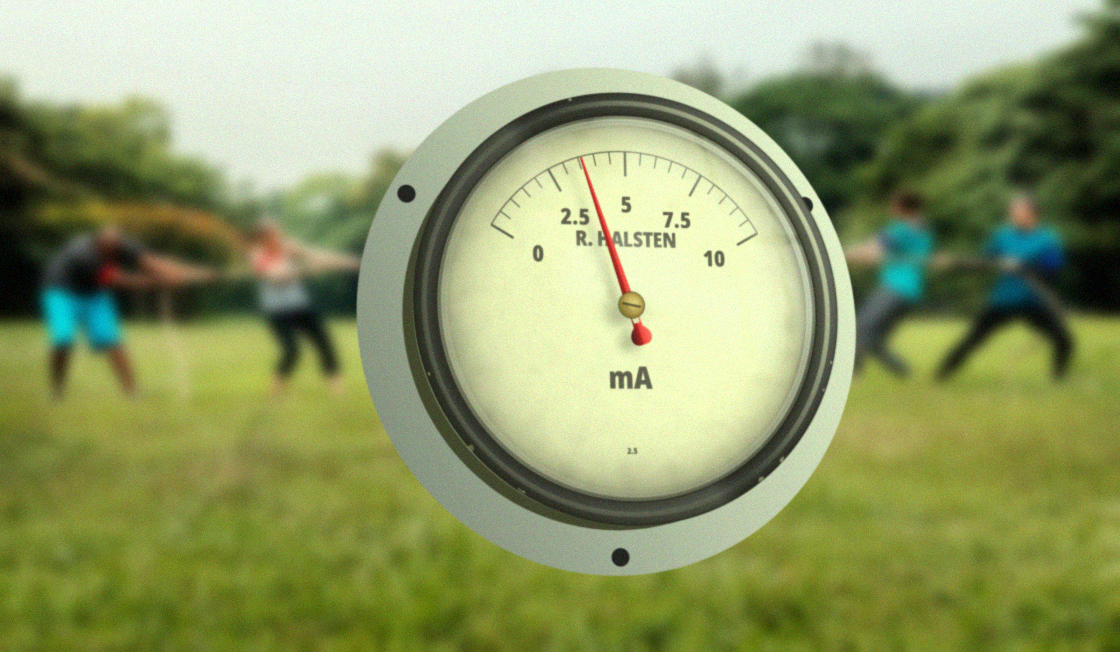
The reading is 3.5mA
